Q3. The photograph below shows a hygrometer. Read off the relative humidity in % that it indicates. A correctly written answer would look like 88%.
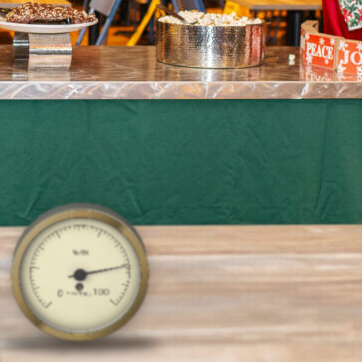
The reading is 80%
